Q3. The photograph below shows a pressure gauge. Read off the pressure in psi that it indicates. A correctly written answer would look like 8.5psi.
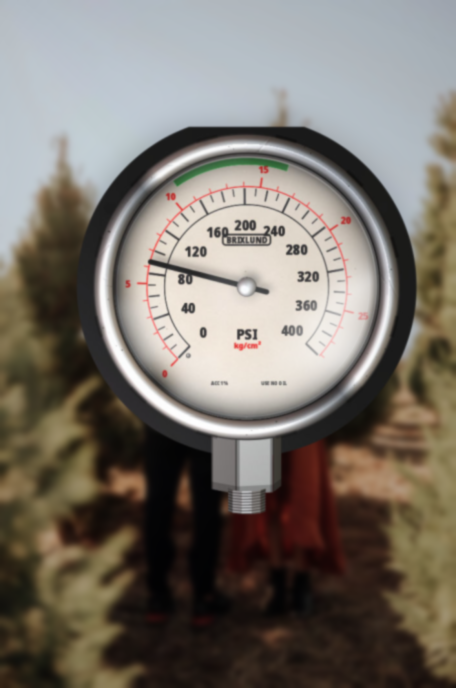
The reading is 90psi
